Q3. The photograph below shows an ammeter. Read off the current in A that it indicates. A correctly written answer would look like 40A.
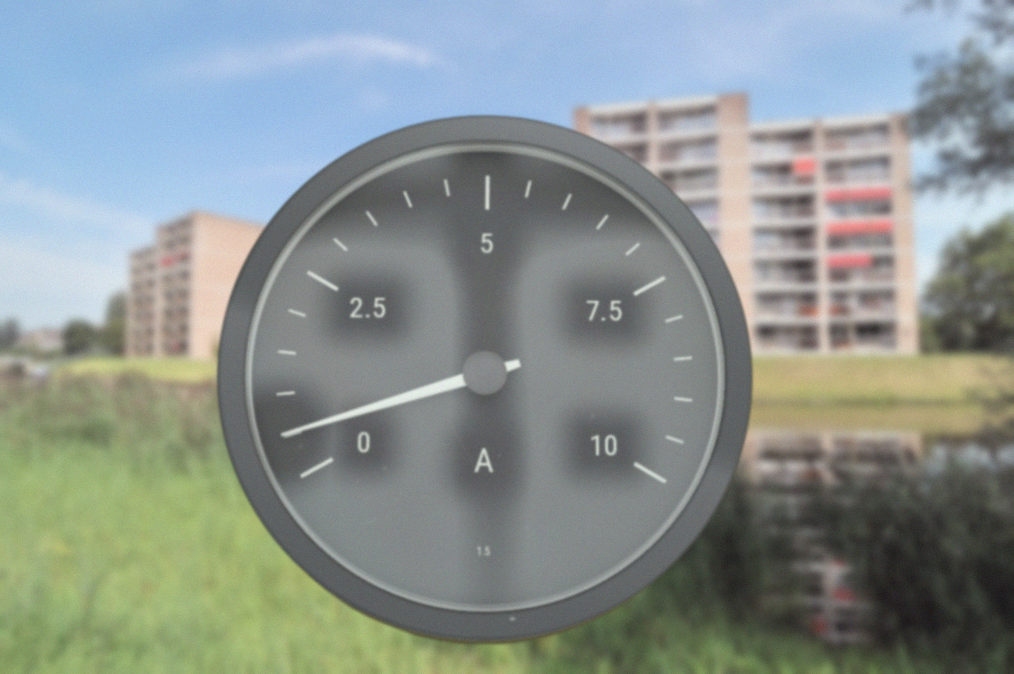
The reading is 0.5A
